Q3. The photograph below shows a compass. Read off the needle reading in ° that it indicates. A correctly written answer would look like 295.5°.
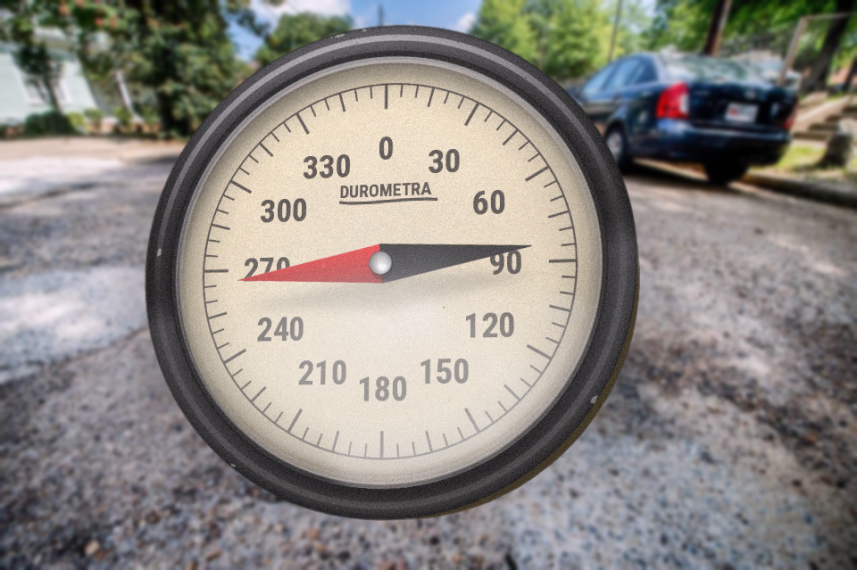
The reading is 265°
